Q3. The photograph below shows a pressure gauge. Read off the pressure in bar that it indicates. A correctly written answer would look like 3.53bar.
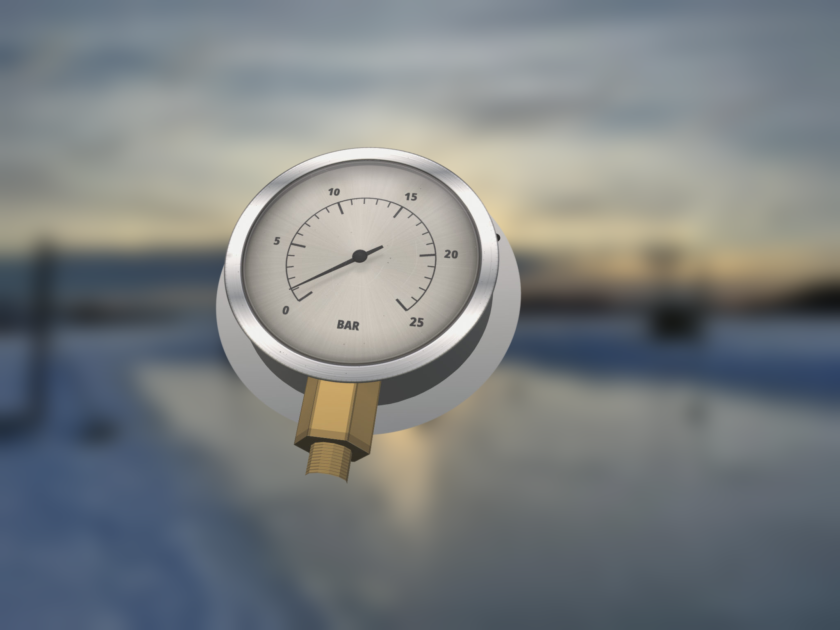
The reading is 1bar
